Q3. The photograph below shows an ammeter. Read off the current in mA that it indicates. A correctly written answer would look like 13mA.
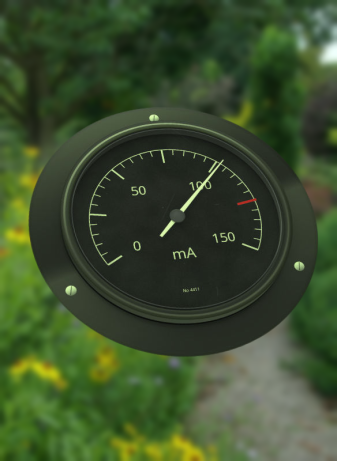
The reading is 102.5mA
